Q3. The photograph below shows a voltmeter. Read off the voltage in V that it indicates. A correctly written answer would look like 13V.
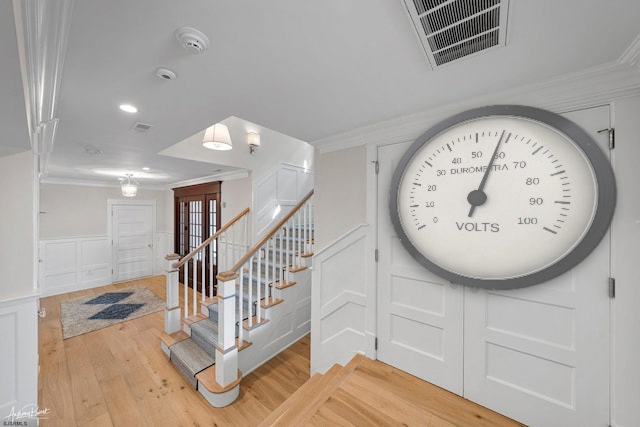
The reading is 58V
